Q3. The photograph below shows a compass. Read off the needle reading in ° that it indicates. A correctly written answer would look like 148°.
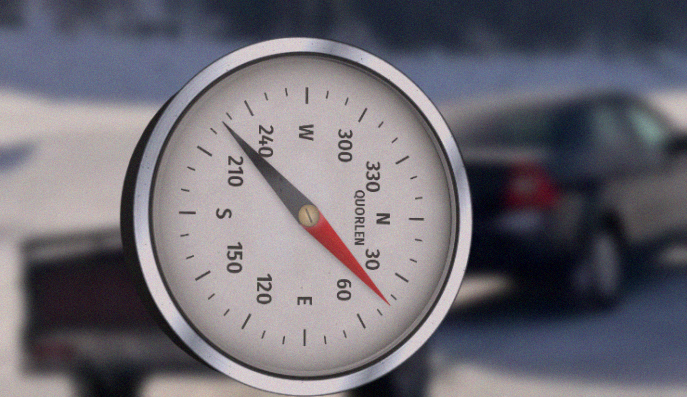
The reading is 45°
